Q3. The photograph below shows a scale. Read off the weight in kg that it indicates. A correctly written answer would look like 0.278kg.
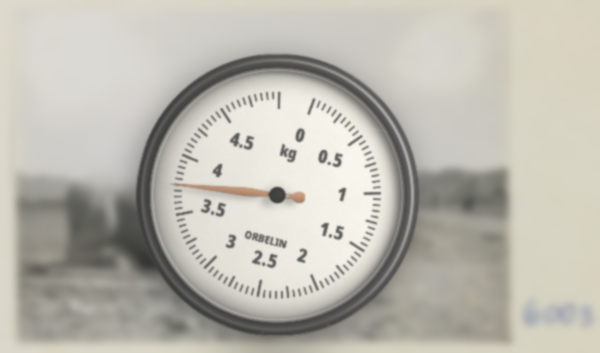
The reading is 3.75kg
